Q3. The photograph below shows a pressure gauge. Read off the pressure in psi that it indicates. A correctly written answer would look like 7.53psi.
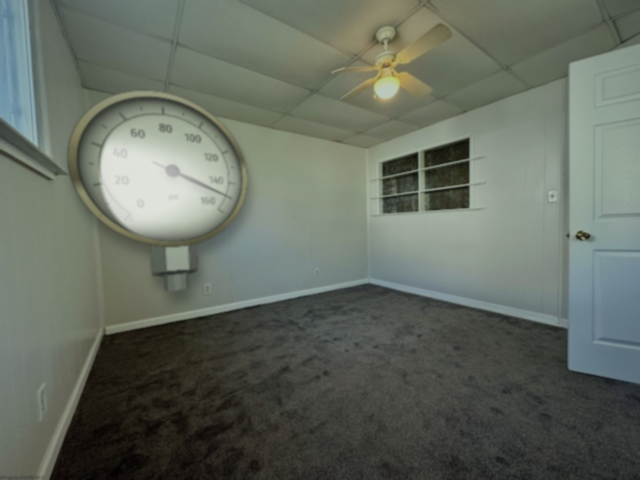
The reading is 150psi
